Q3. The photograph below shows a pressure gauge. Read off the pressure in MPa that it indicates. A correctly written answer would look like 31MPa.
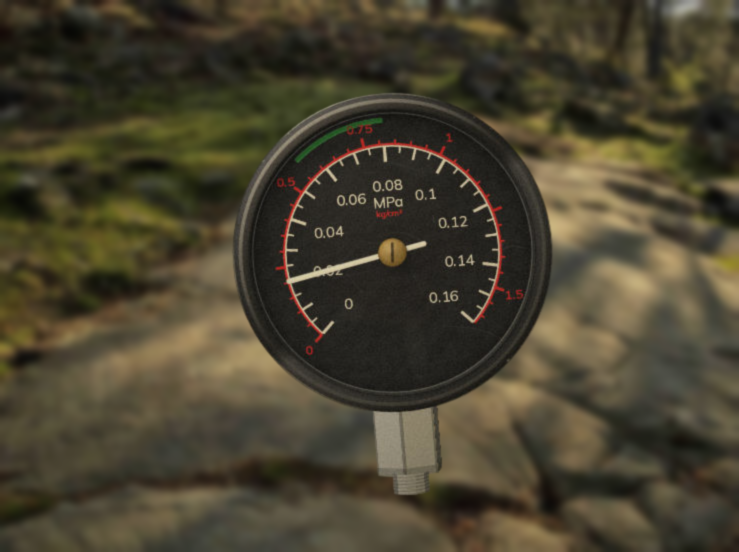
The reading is 0.02MPa
